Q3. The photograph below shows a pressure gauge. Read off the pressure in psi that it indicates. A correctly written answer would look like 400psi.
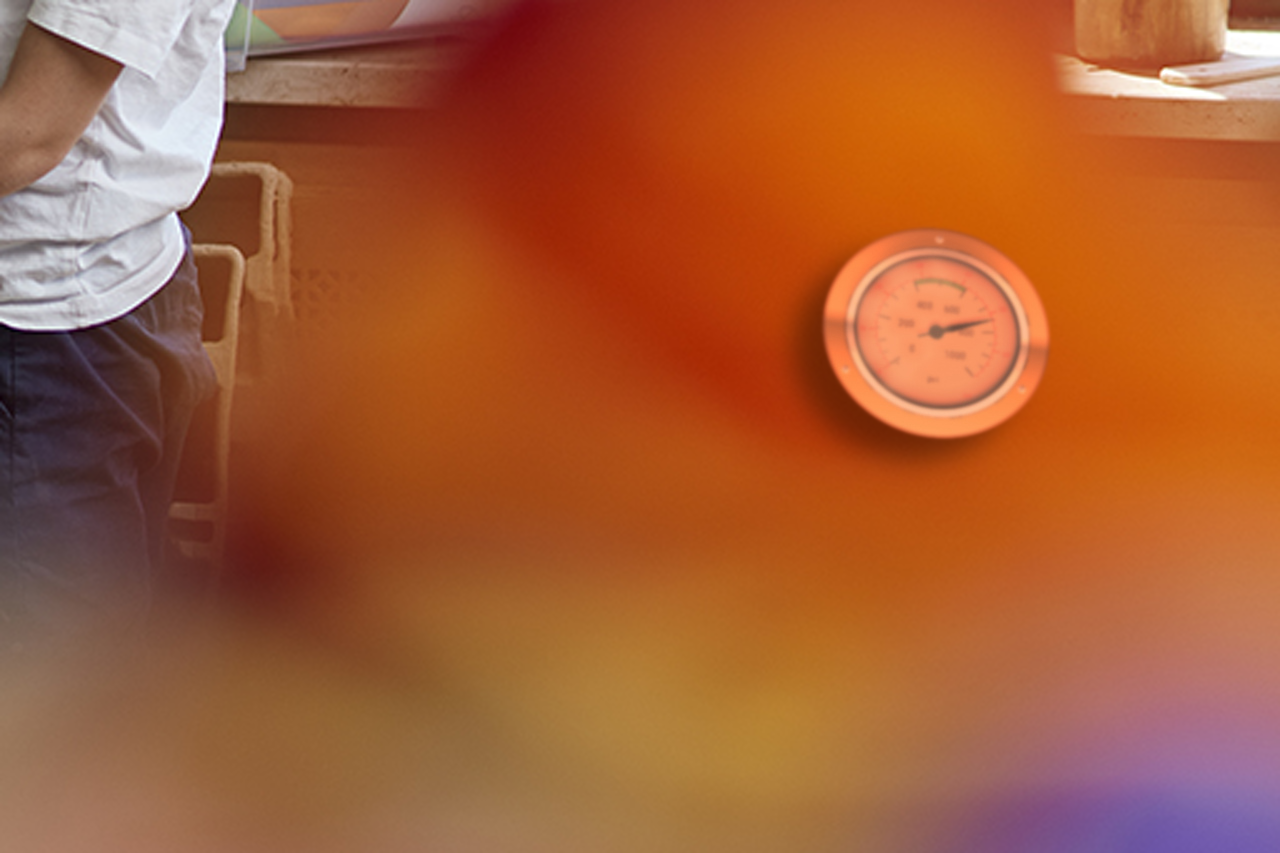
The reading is 750psi
